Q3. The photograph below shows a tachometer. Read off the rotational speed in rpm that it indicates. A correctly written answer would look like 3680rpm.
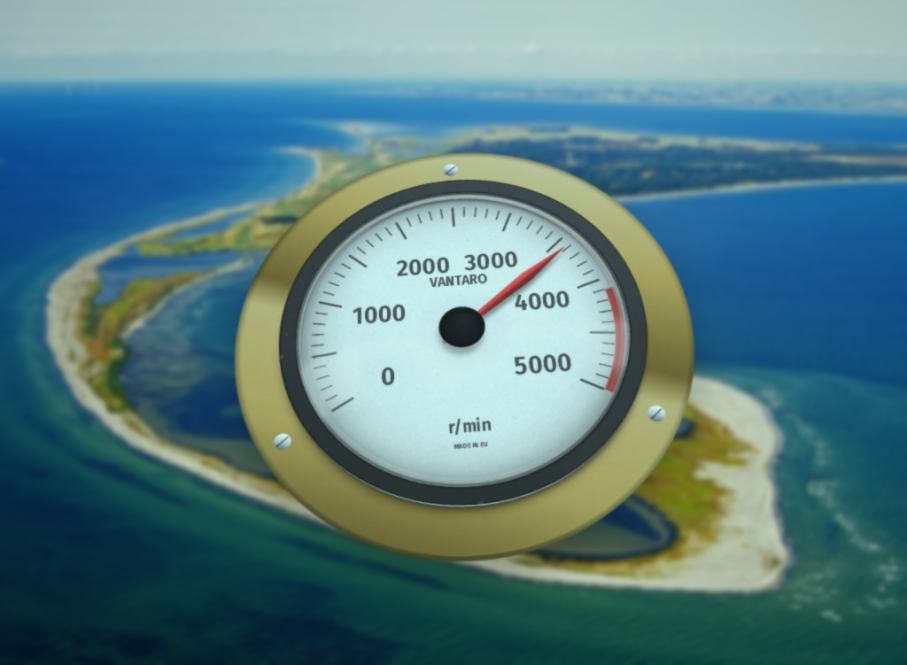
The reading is 3600rpm
